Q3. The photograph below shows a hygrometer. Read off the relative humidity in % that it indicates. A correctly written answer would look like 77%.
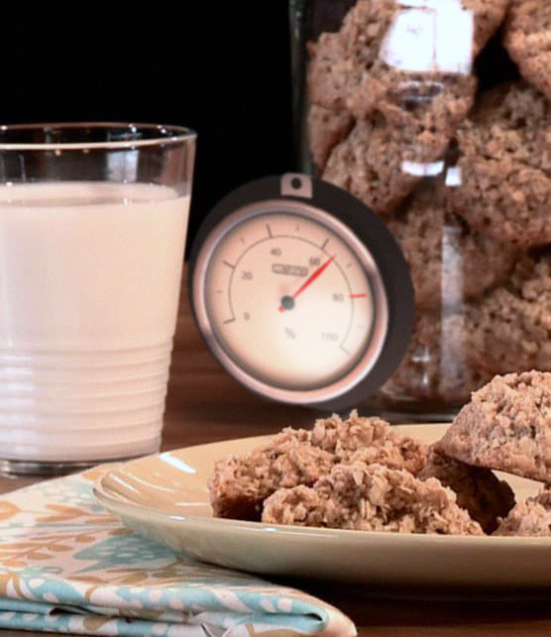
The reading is 65%
